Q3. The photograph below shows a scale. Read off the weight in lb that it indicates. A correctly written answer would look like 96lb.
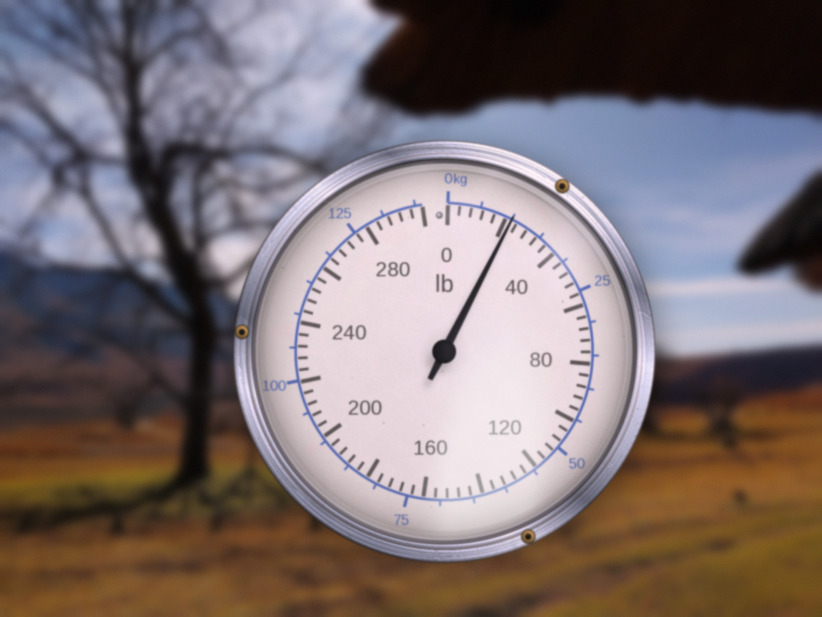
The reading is 22lb
